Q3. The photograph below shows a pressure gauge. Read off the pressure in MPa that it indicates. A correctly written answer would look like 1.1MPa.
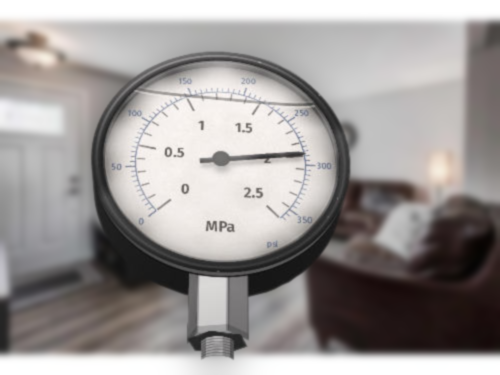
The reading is 2MPa
